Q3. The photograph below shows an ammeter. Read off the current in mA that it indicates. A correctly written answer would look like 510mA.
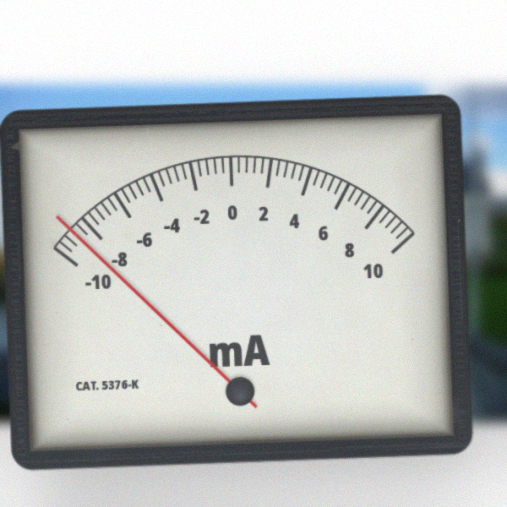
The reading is -8.8mA
